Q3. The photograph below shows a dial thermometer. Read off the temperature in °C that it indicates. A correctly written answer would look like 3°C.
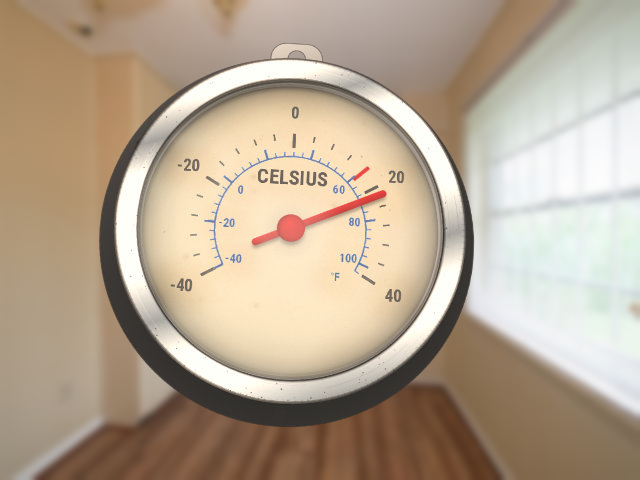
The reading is 22°C
